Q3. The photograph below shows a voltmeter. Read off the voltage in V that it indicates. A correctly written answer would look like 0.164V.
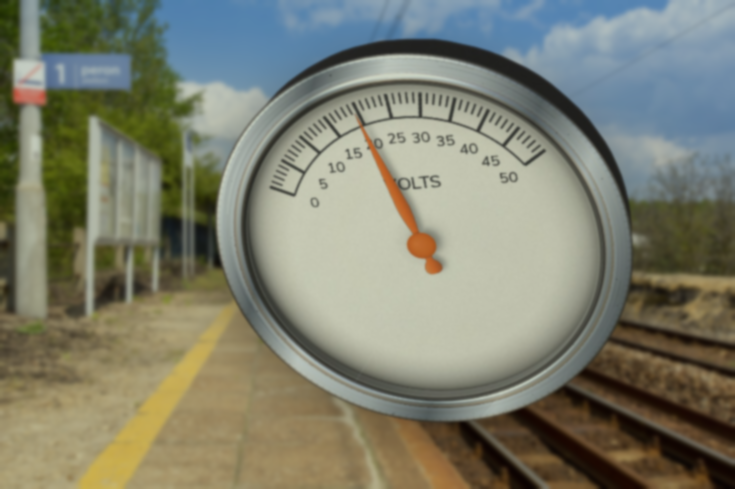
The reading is 20V
